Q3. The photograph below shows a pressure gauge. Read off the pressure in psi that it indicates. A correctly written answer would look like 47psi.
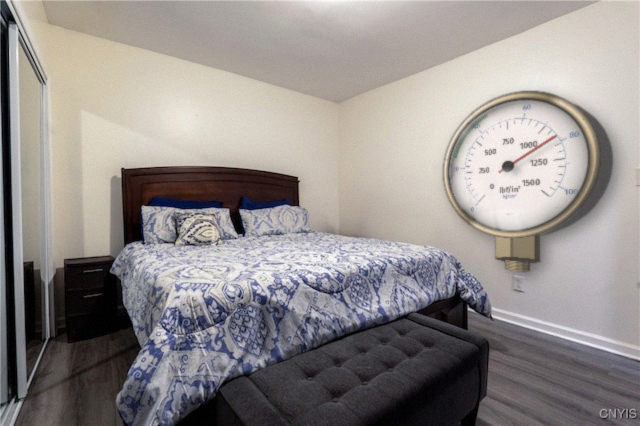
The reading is 1100psi
